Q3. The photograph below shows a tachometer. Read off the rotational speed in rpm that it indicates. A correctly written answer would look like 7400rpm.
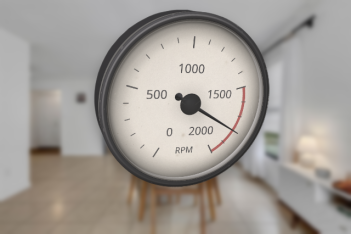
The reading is 1800rpm
